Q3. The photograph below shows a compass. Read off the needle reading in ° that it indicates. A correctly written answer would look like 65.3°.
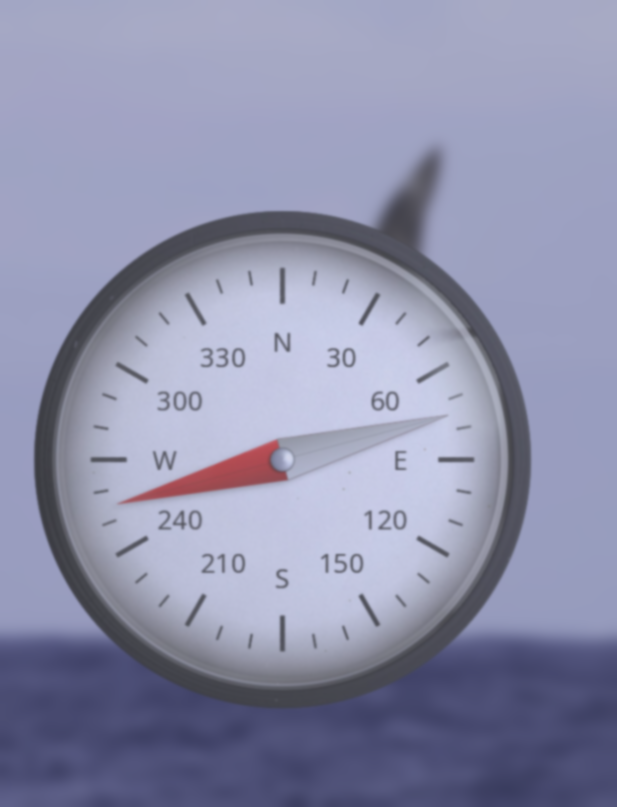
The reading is 255°
